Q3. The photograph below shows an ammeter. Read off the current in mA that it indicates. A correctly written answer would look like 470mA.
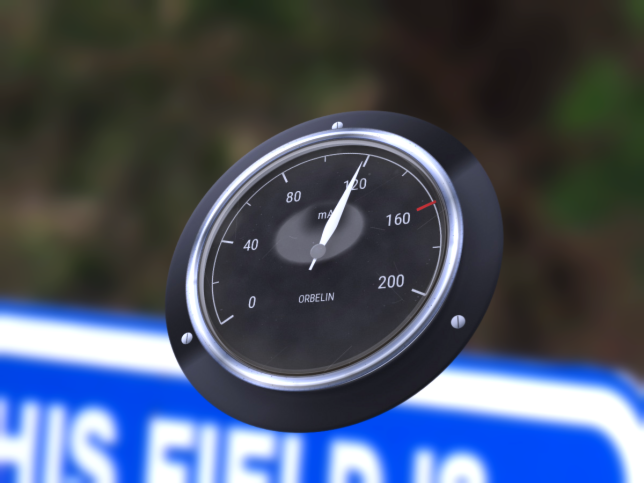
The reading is 120mA
